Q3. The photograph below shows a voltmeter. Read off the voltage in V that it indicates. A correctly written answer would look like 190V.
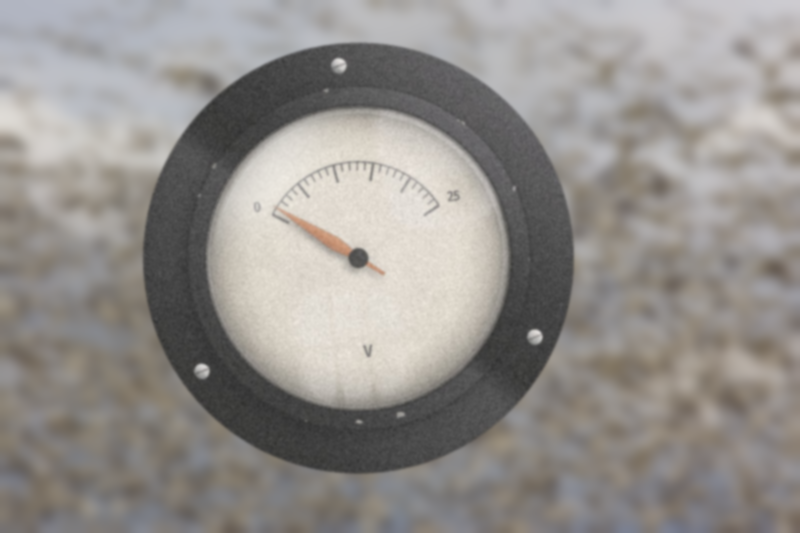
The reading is 1V
